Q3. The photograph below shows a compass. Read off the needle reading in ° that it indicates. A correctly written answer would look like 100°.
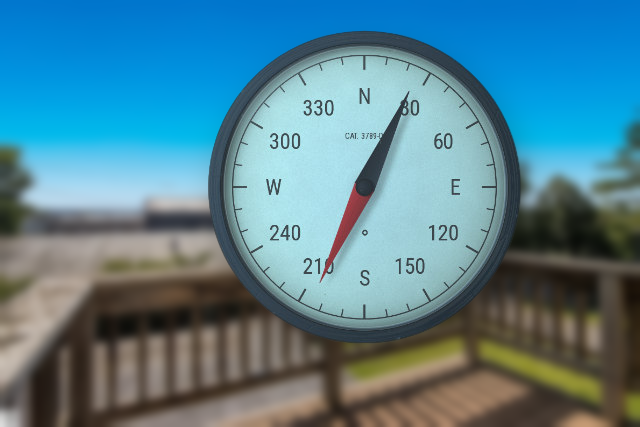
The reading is 205°
